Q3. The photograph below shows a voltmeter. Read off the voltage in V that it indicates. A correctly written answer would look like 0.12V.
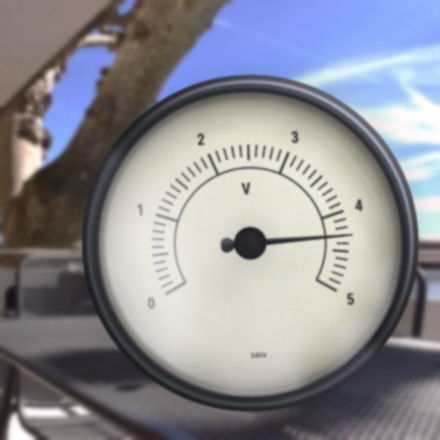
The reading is 4.3V
